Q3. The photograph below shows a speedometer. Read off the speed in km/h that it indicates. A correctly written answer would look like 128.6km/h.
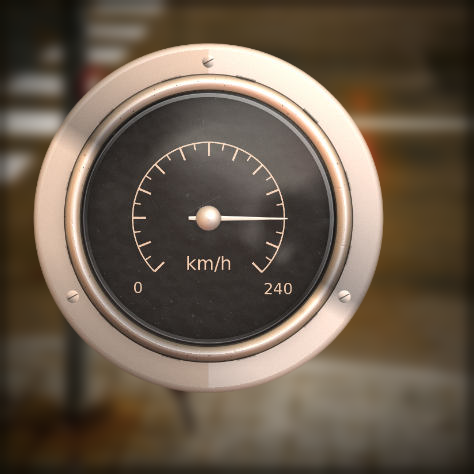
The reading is 200km/h
